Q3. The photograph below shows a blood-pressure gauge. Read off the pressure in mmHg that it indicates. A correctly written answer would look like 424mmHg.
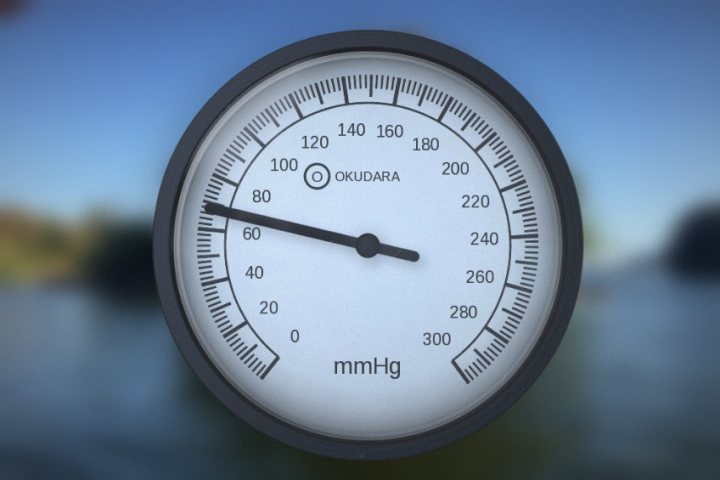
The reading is 68mmHg
